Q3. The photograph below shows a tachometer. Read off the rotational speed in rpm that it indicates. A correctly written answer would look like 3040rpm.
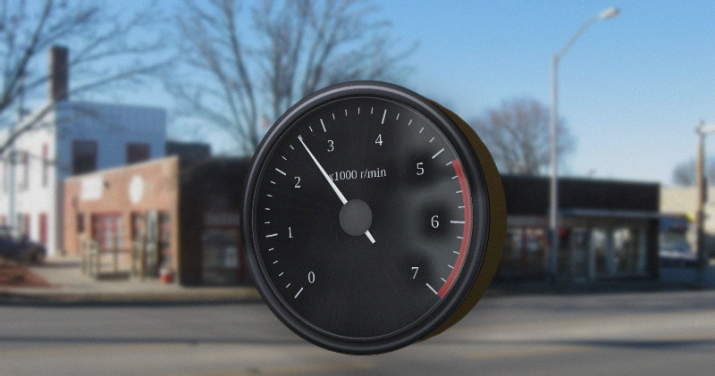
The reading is 2600rpm
